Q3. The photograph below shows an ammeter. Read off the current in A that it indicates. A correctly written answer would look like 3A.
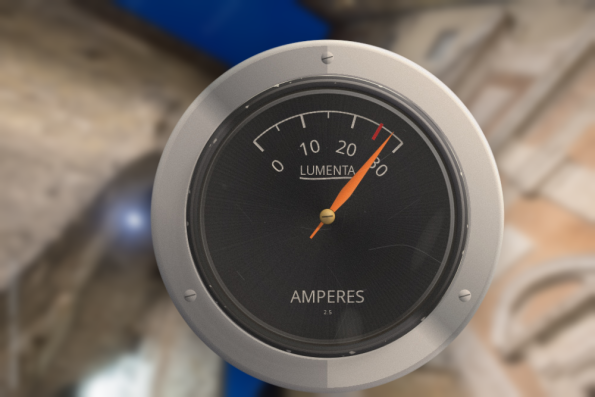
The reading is 27.5A
